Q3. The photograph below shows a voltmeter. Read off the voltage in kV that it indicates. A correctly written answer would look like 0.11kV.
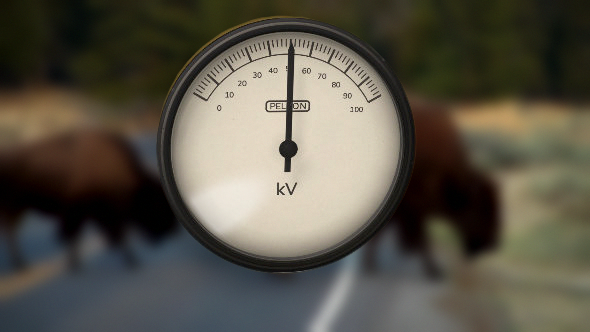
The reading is 50kV
